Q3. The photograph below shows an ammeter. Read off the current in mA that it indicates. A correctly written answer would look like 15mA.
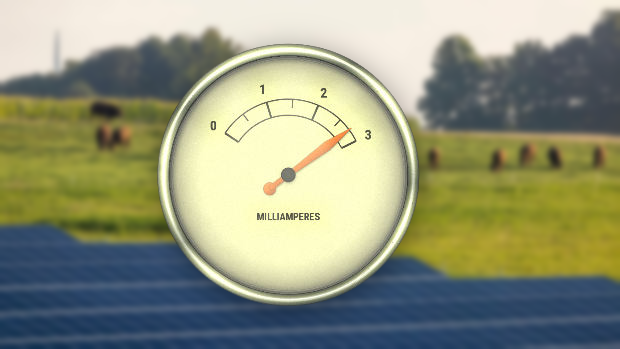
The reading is 2.75mA
